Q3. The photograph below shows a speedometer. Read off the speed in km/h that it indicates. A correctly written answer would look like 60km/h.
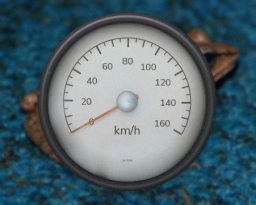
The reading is 0km/h
